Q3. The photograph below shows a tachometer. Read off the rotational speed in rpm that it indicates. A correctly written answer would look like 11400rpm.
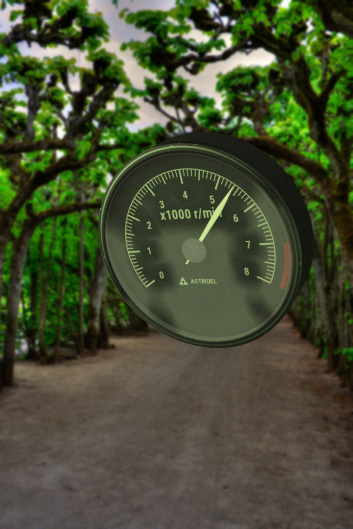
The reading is 5400rpm
